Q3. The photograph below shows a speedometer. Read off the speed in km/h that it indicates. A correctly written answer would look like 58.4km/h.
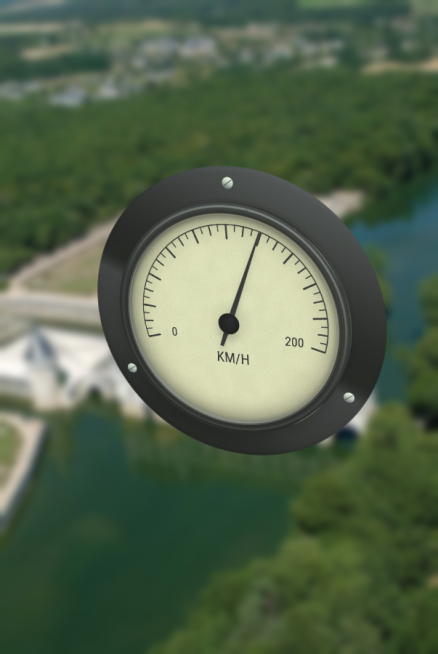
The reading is 120km/h
